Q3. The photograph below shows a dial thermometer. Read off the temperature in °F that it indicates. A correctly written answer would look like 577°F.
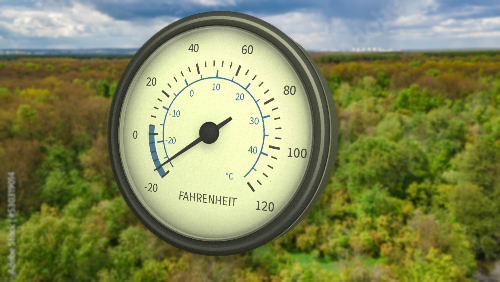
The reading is -16°F
